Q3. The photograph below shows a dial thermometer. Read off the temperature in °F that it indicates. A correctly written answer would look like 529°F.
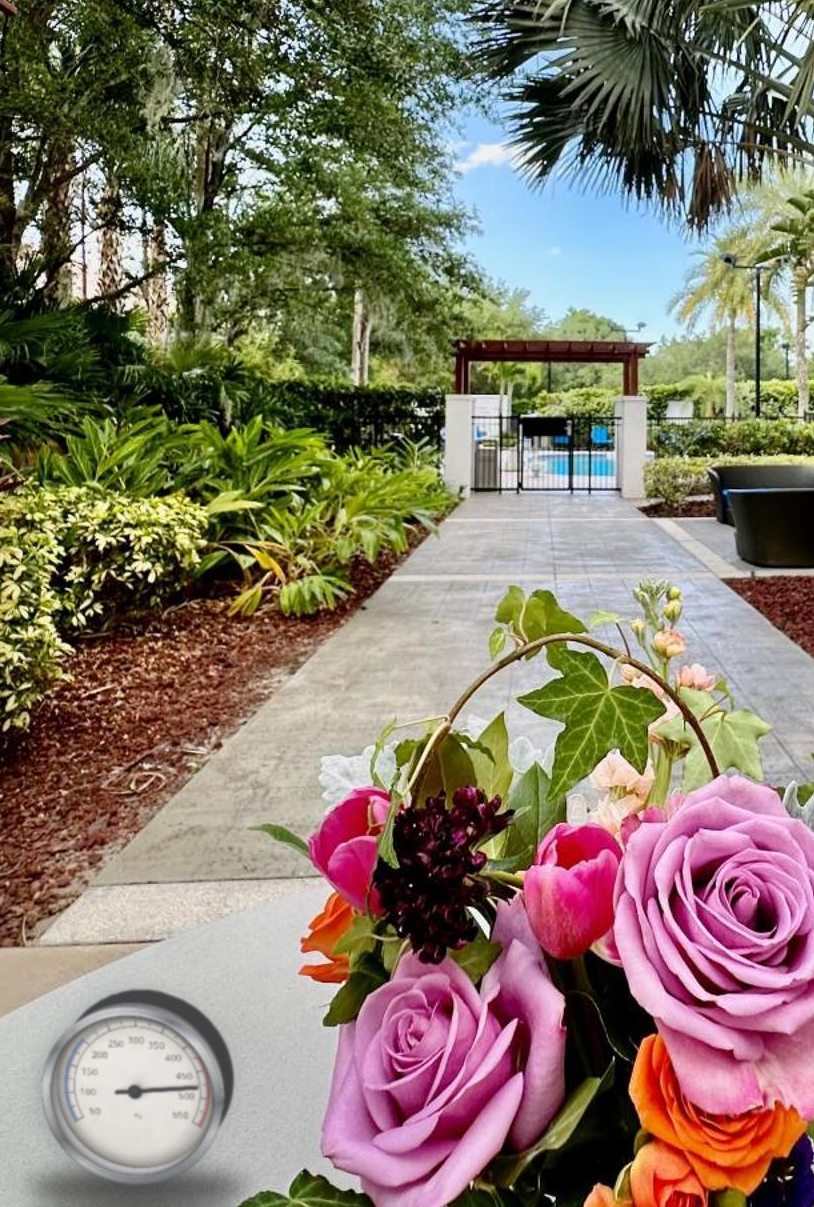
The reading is 475°F
